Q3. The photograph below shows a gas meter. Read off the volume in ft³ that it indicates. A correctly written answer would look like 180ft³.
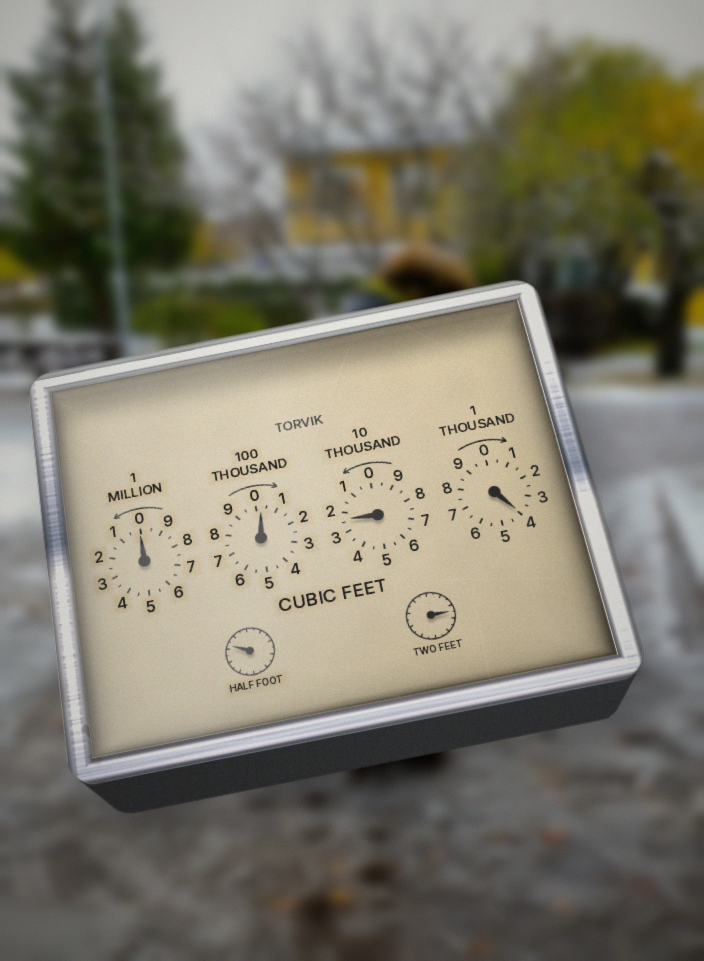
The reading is 2400ft³
